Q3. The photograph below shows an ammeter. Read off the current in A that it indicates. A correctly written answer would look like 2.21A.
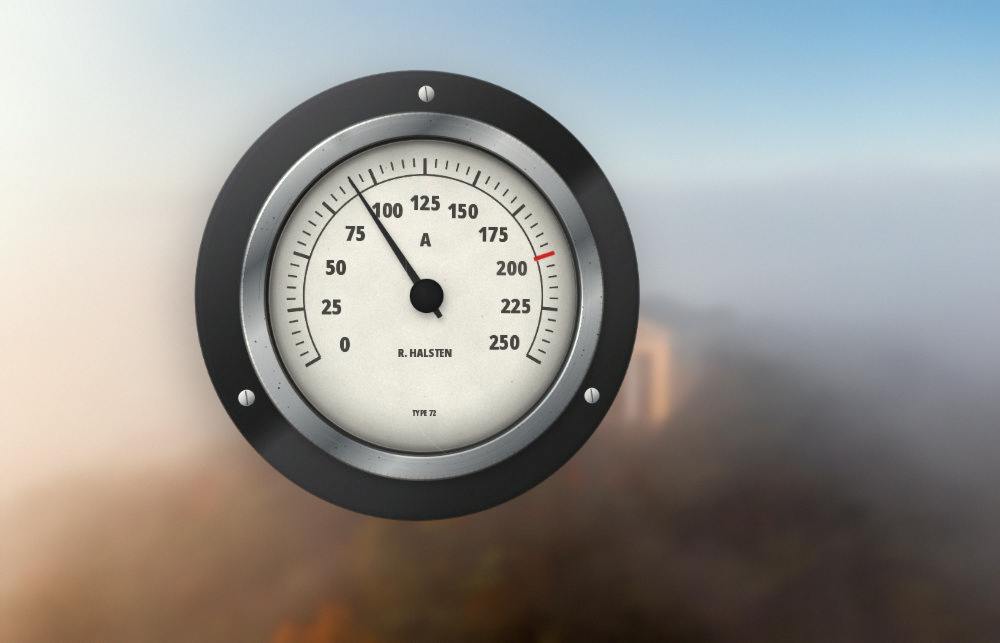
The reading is 90A
